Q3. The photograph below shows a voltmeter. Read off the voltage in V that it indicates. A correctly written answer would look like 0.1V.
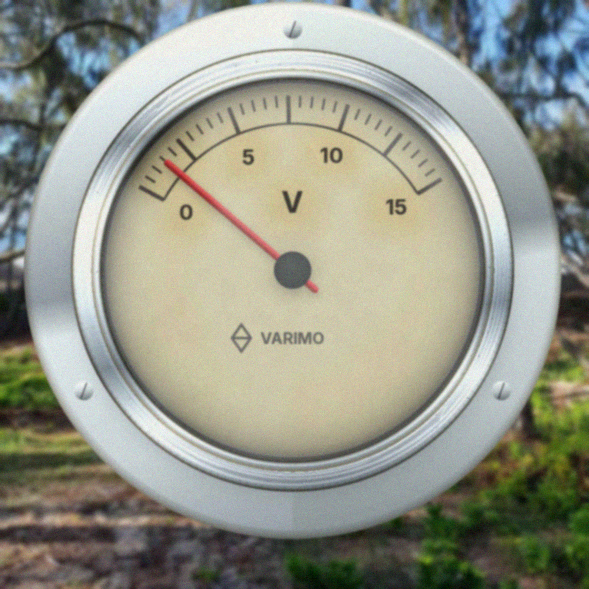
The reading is 1.5V
